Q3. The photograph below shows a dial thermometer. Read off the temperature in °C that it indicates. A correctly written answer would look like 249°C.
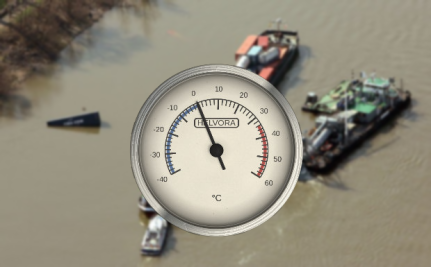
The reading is 0°C
